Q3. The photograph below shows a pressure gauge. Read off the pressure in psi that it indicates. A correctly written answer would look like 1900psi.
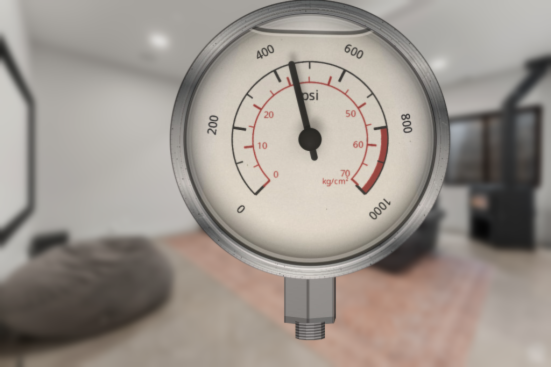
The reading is 450psi
